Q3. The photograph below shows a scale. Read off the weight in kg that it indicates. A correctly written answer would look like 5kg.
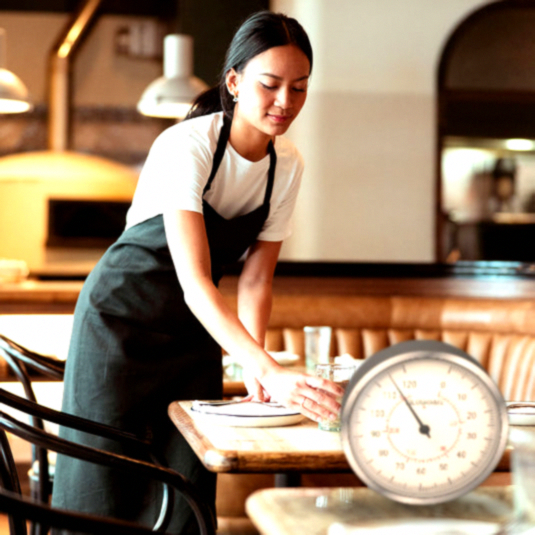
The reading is 115kg
